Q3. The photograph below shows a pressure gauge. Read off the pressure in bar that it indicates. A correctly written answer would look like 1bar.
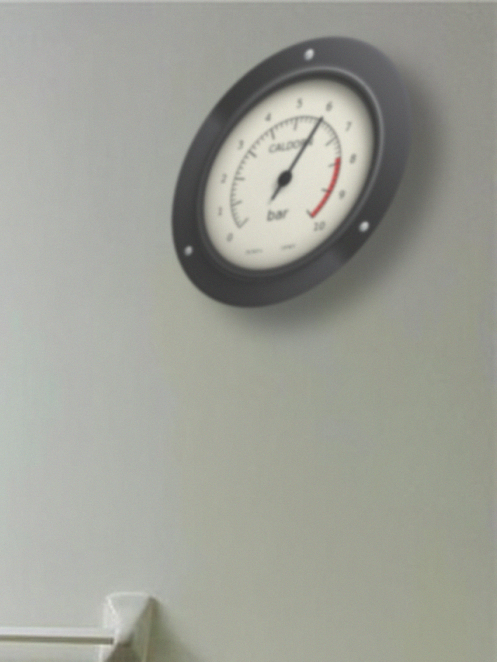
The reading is 6bar
